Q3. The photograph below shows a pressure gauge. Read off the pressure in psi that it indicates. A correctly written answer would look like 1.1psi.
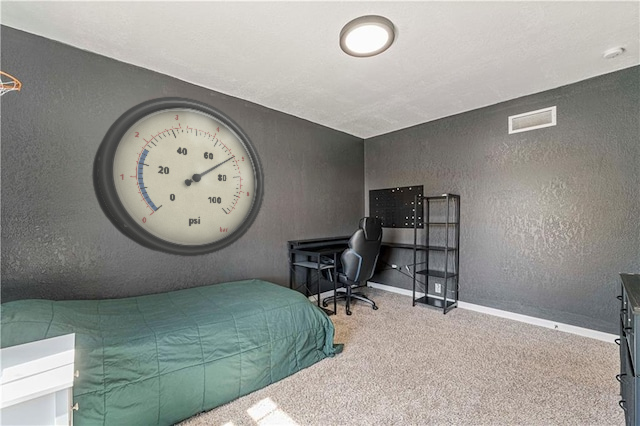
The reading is 70psi
